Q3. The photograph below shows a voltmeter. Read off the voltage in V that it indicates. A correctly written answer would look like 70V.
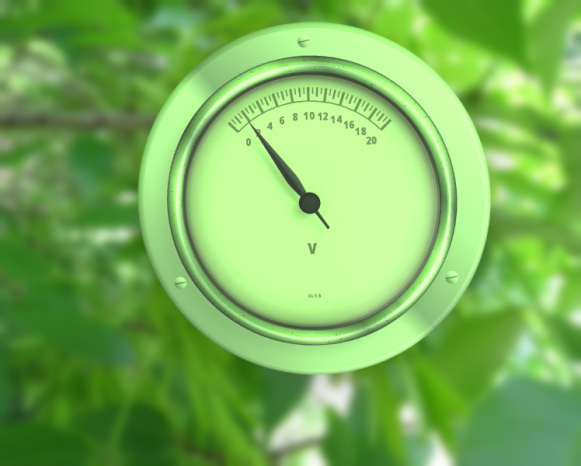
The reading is 2V
